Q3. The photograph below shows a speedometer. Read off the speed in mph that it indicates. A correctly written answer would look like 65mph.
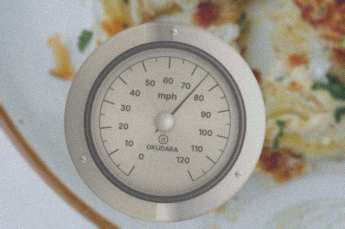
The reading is 75mph
